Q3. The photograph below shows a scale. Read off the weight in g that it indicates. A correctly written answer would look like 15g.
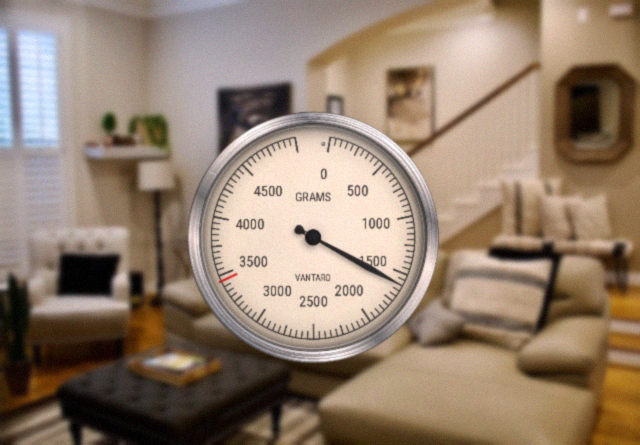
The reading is 1600g
